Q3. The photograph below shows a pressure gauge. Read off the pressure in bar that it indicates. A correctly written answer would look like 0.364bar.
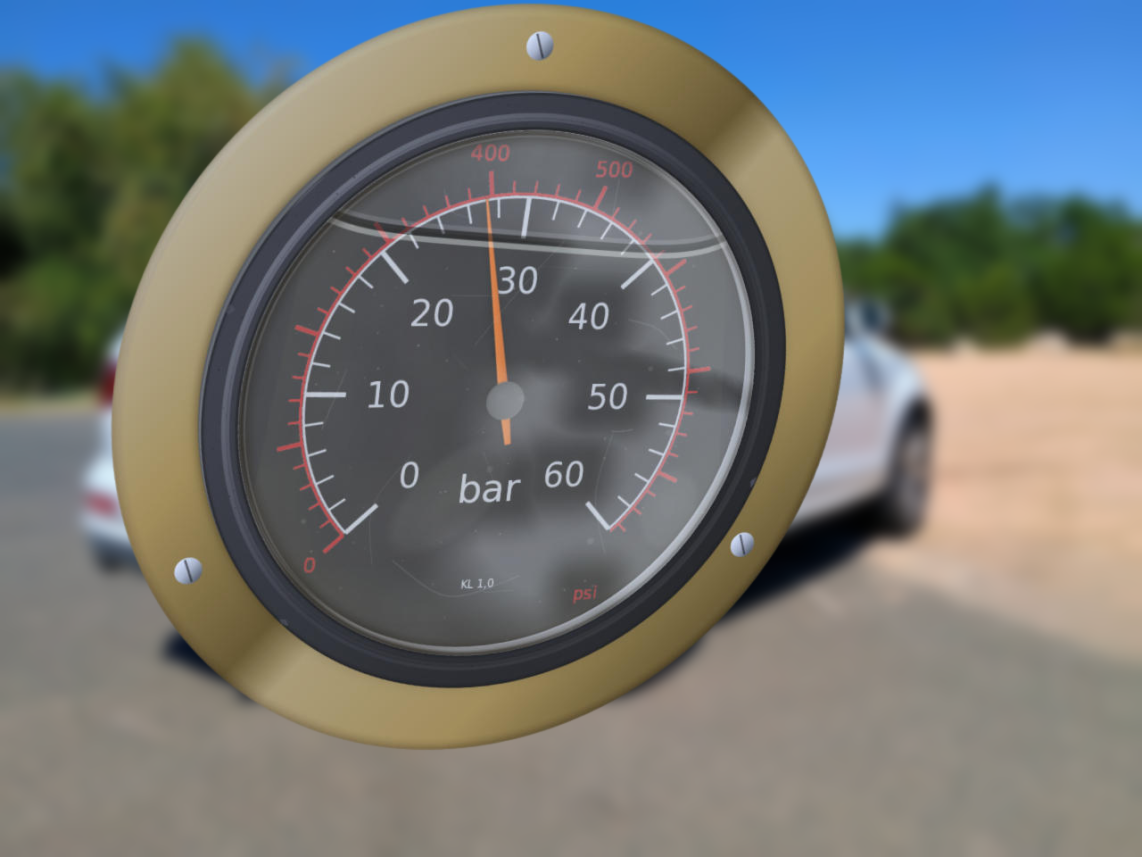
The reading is 27bar
